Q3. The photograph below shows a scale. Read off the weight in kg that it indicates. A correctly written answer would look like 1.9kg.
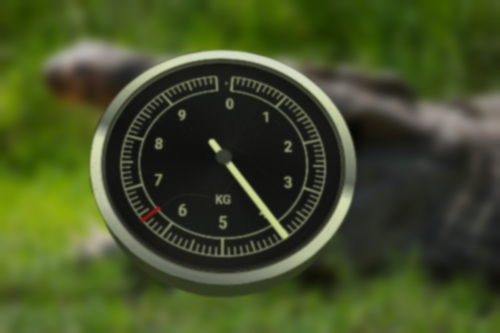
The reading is 4kg
